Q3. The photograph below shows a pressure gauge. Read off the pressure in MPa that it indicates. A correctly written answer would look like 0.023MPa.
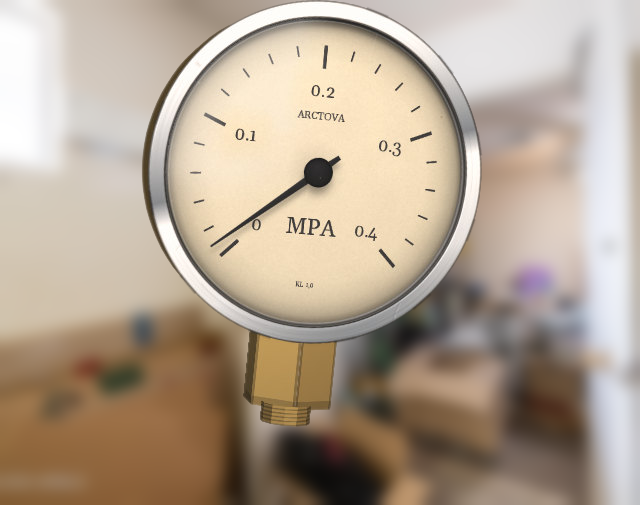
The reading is 0.01MPa
